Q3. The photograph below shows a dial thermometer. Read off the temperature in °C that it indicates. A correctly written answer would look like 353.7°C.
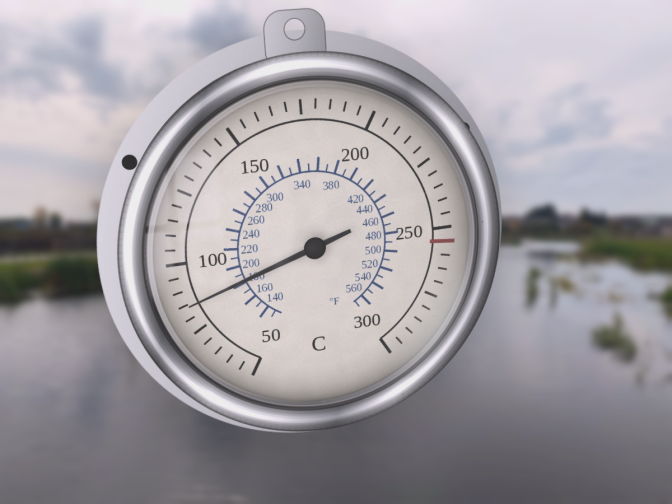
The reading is 85°C
